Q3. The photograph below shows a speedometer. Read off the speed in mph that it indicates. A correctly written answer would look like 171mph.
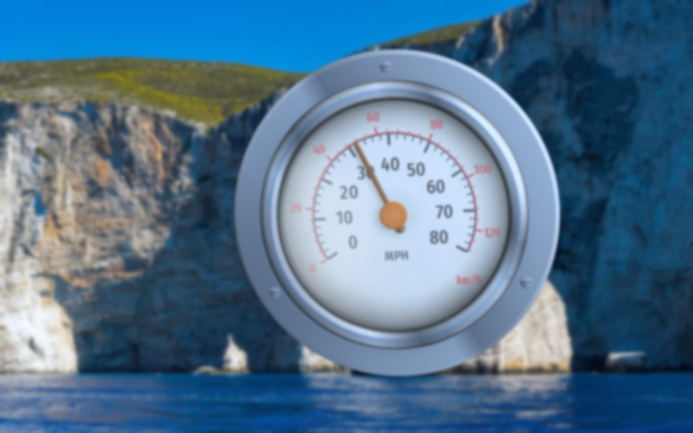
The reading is 32mph
